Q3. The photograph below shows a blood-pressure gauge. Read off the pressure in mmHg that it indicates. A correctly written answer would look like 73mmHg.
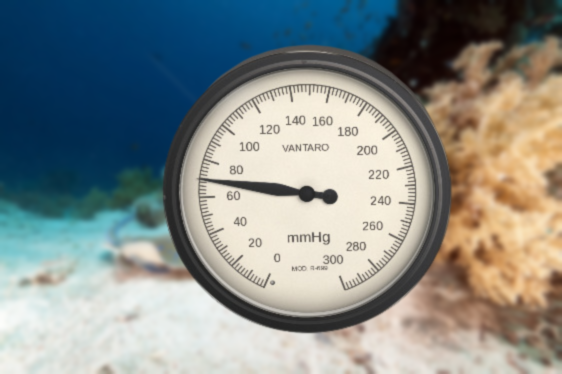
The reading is 70mmHg
